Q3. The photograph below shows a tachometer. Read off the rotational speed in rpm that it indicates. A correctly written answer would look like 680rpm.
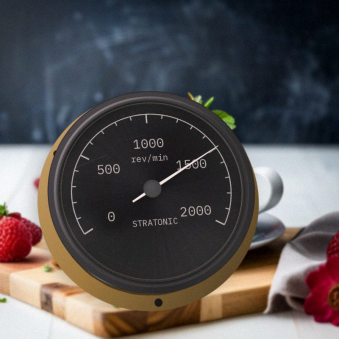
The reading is 1500rpm
